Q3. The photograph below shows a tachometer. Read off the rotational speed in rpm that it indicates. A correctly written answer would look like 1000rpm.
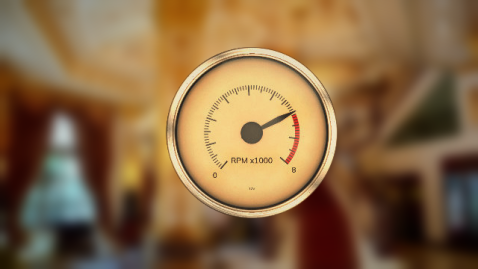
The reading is 6000rpm
